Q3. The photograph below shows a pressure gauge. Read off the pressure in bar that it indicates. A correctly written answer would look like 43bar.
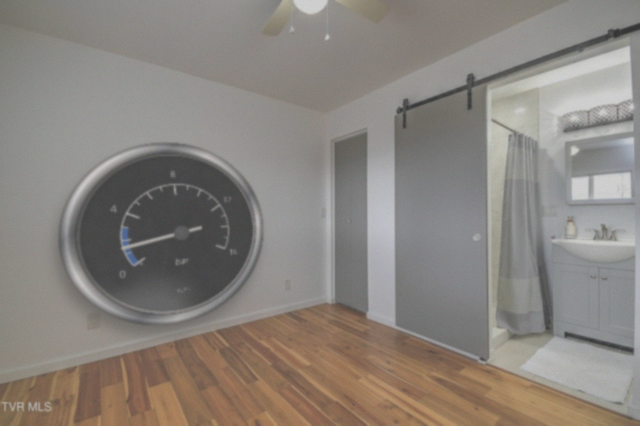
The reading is 1.5bar
